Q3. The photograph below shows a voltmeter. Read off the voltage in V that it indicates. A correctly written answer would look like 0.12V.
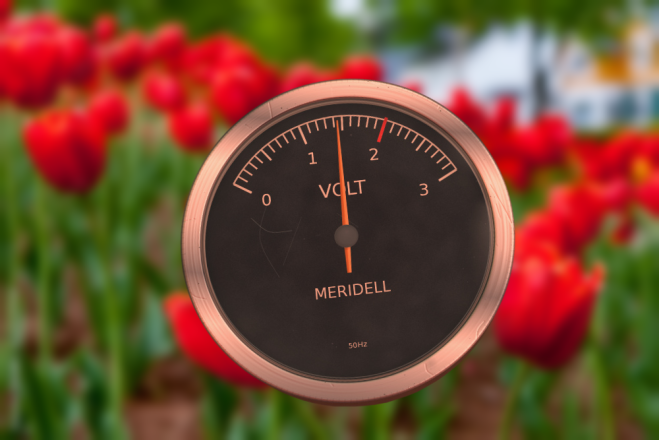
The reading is 1.45V
